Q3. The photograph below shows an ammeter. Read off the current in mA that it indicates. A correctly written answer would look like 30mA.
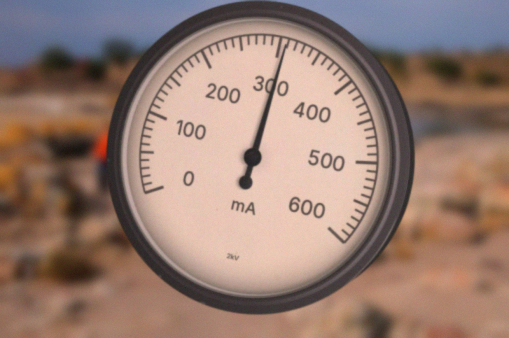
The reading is 310mA
